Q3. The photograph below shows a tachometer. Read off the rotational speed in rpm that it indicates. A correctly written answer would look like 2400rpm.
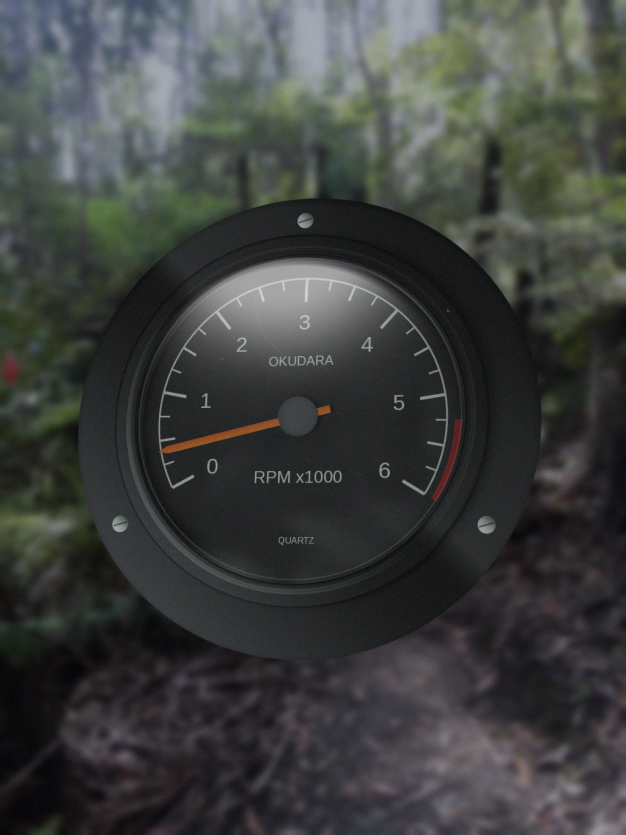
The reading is 375rpm
